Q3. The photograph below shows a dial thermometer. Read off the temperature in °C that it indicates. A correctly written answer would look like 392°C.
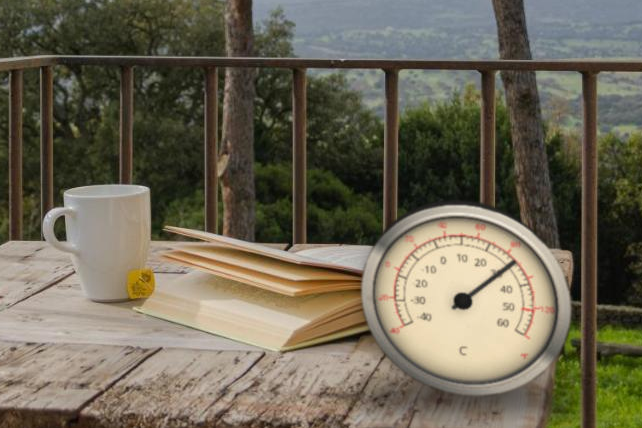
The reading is 30°C
